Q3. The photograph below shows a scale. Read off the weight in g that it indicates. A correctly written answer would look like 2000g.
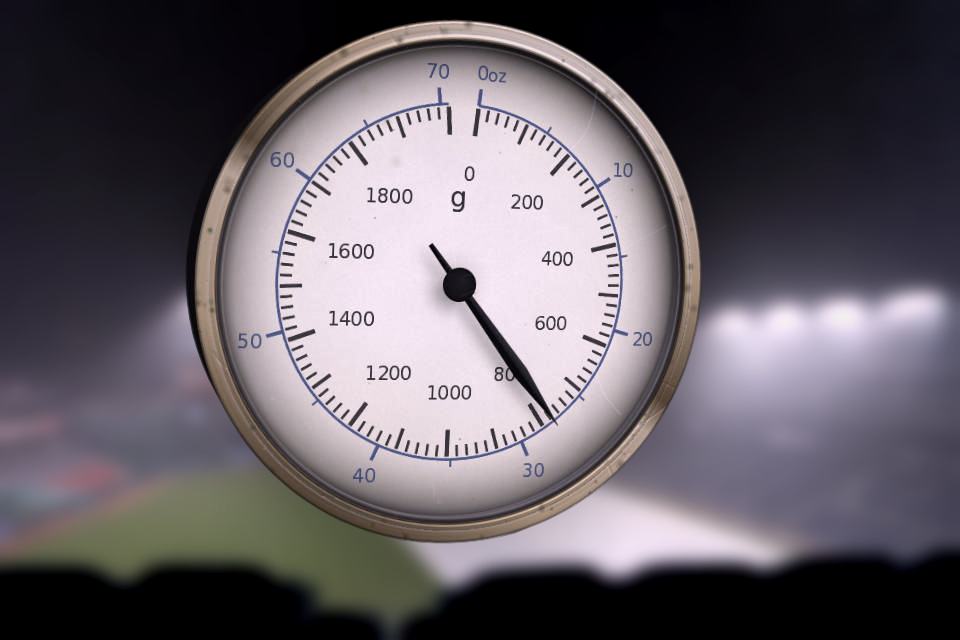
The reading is 780g
